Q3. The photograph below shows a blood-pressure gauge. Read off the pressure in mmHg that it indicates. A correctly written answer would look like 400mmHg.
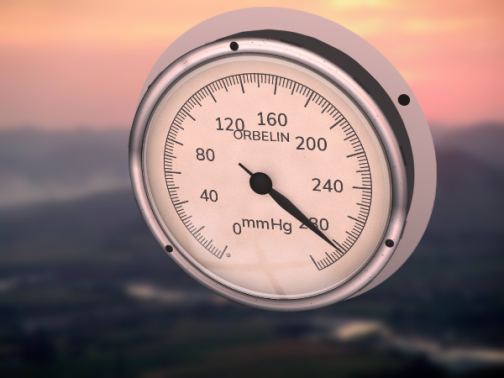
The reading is 280mmHg
